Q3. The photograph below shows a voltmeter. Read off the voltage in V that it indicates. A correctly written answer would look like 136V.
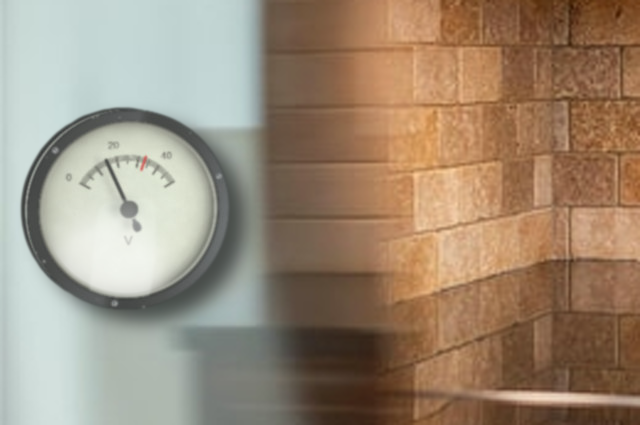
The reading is 15V
